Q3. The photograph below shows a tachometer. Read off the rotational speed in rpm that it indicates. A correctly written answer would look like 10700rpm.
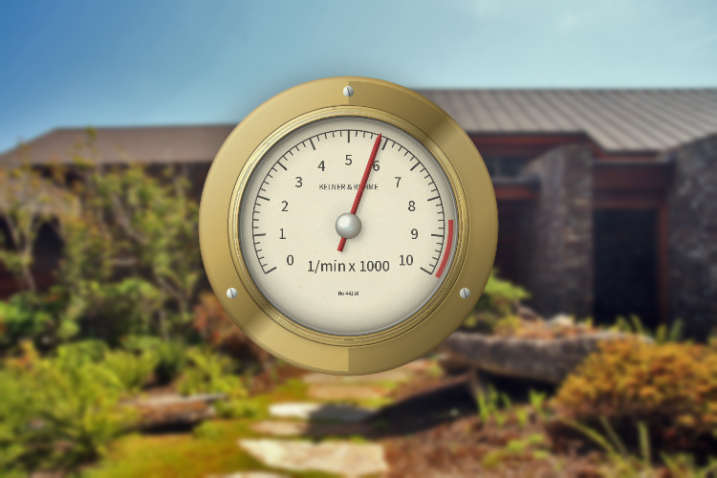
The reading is 5800rpm
